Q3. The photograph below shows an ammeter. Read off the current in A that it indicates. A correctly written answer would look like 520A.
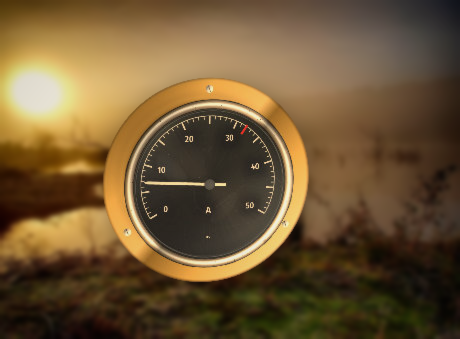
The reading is 7A
